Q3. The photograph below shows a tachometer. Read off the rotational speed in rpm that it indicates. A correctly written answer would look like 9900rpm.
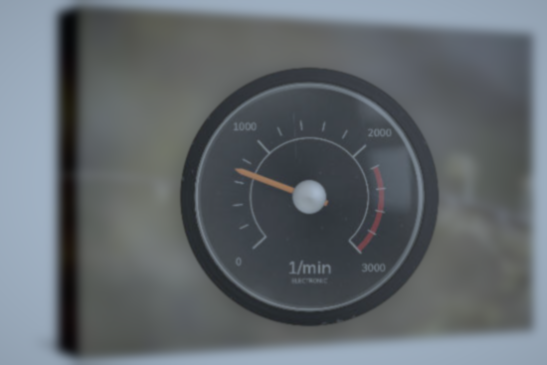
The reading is 700rpm
